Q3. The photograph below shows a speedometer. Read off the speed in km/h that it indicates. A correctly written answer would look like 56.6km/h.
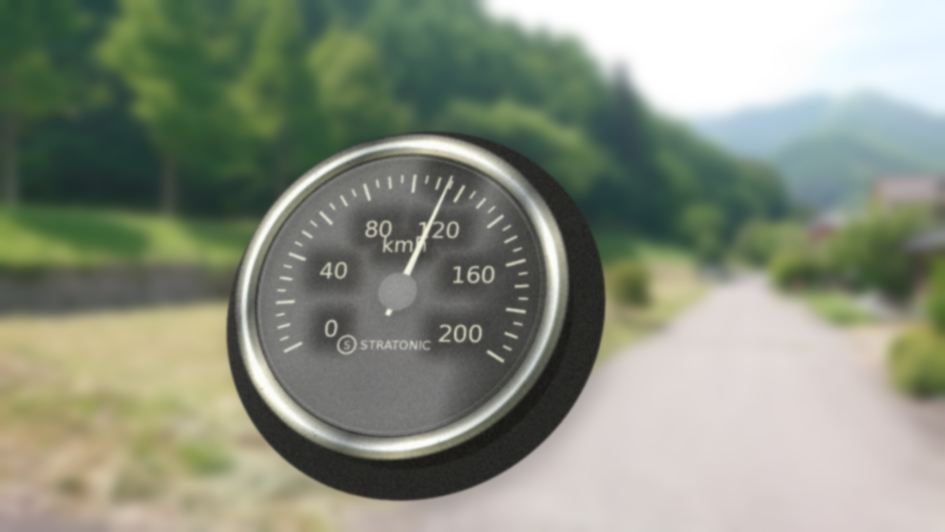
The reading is 115km/h
